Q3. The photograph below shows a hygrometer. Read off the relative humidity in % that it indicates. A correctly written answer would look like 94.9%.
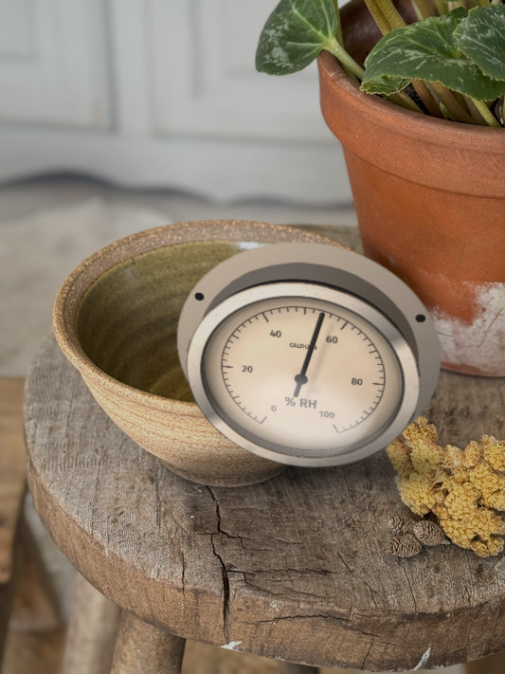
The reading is 54%
